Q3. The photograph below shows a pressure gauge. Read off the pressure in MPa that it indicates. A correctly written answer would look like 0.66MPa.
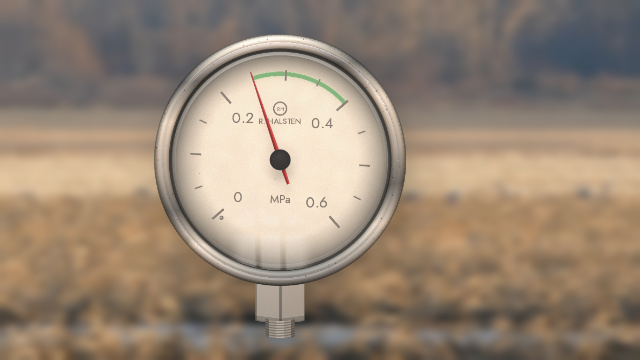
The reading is 0.25MPa
